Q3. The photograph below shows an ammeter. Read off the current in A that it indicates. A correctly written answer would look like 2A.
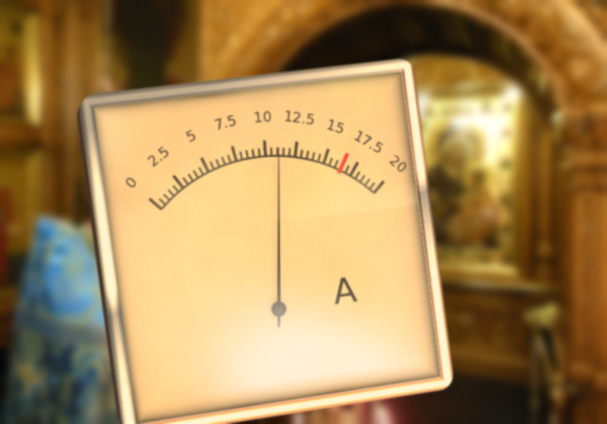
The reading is 11A
